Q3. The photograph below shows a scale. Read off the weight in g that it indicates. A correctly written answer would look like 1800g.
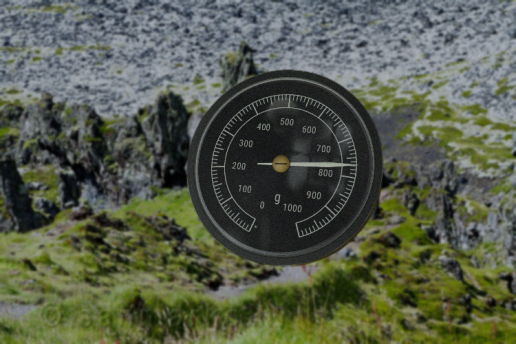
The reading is 770g
